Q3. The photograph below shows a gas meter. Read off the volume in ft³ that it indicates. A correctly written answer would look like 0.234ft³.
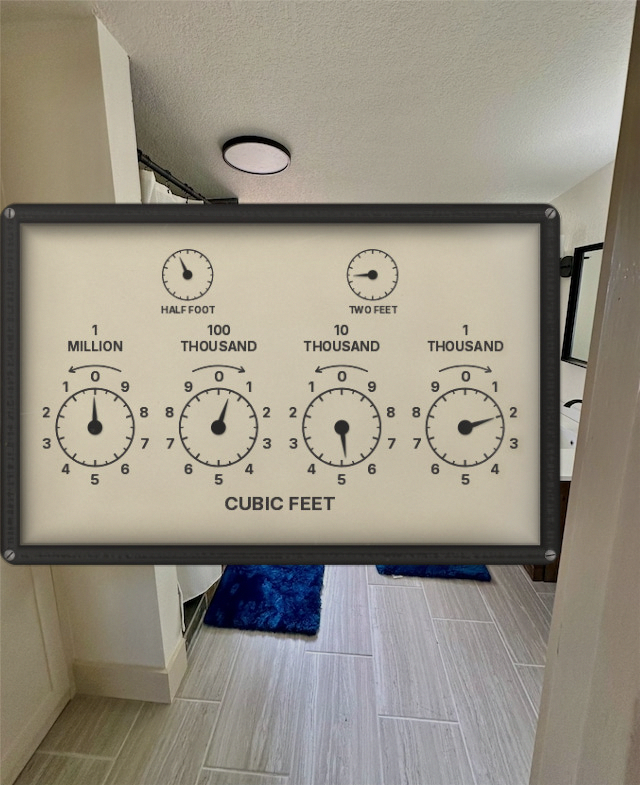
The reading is 5200ft³
